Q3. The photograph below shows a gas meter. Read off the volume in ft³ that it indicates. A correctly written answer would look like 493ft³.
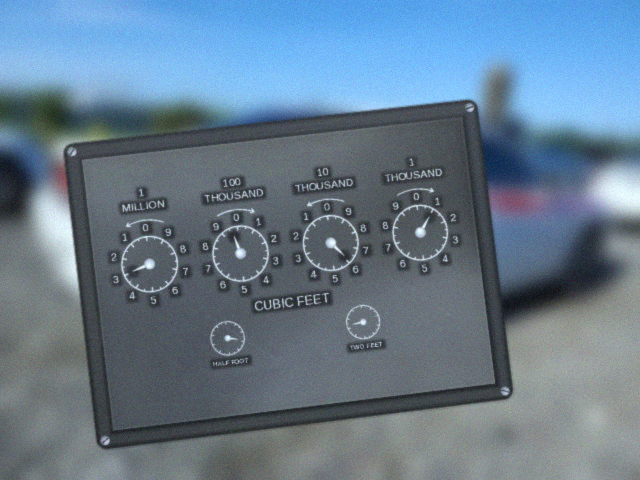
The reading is 296100ft³
